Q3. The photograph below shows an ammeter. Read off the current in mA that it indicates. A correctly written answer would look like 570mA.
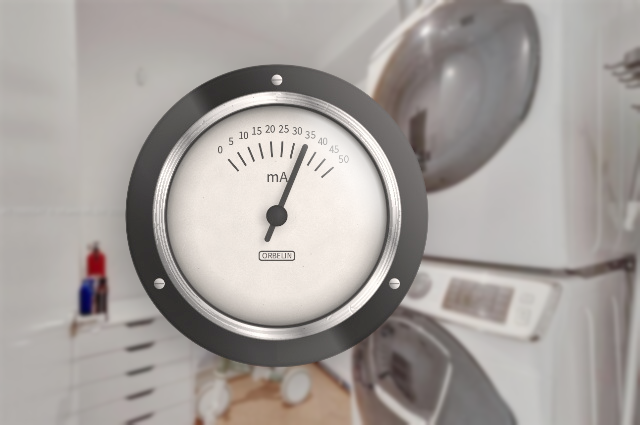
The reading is 35mA
